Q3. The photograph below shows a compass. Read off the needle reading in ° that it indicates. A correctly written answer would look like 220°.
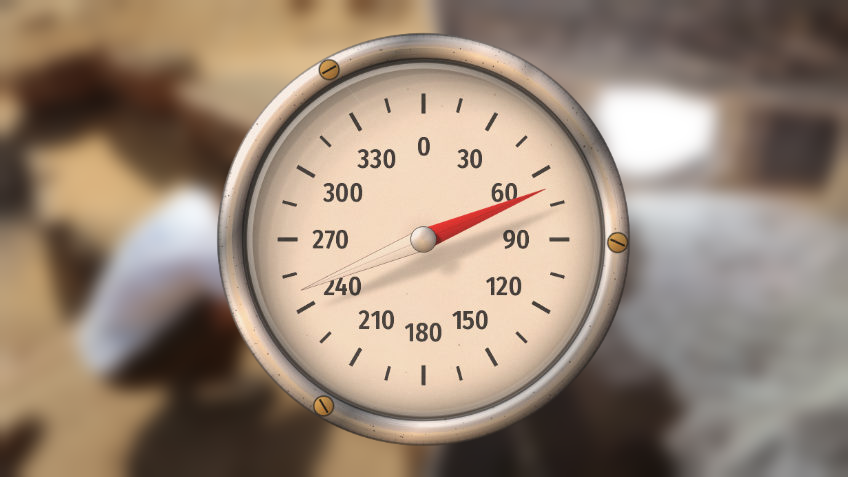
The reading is 67.5°
